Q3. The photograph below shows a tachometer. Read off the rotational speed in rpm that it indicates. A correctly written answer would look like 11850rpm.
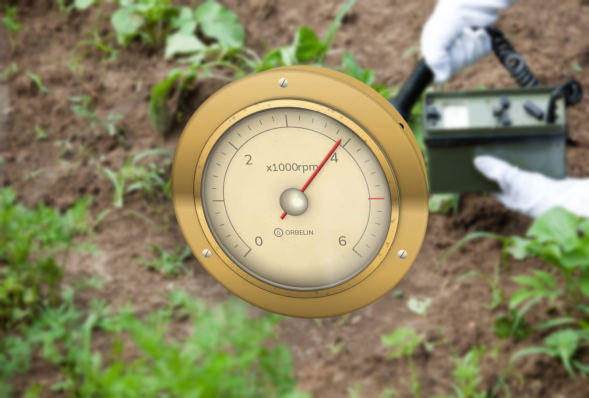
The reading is 3900rpm
